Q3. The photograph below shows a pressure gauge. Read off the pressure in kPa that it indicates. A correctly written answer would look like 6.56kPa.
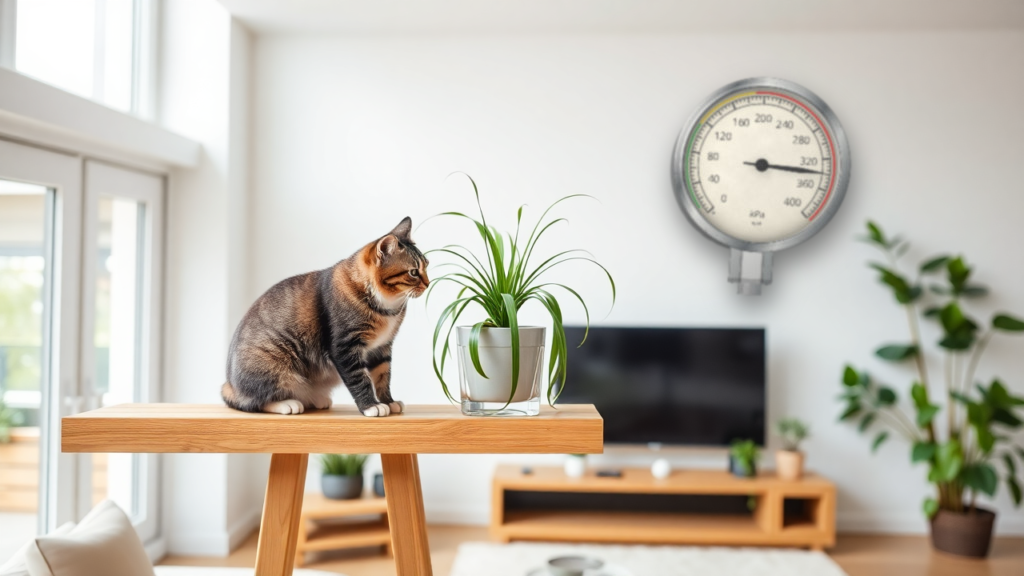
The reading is 340kPa
